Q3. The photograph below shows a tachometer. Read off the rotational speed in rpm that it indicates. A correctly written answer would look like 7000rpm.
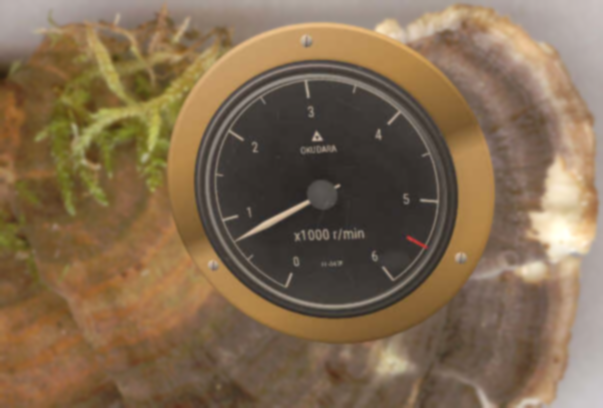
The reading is 750rpm
